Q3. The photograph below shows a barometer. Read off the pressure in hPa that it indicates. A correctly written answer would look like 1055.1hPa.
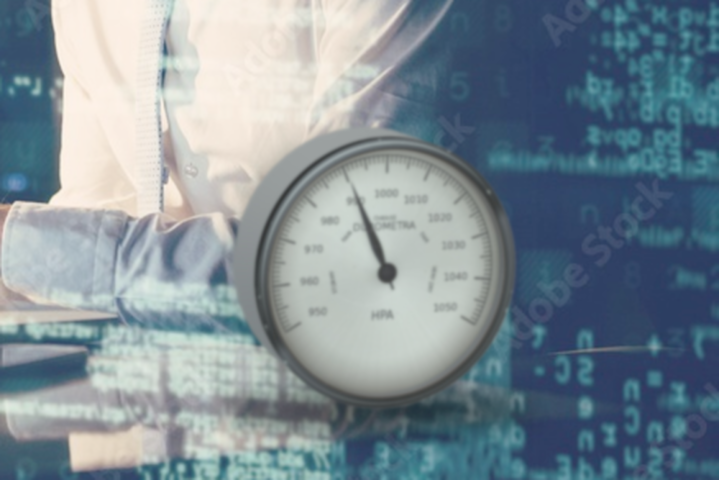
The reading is 990hPa
